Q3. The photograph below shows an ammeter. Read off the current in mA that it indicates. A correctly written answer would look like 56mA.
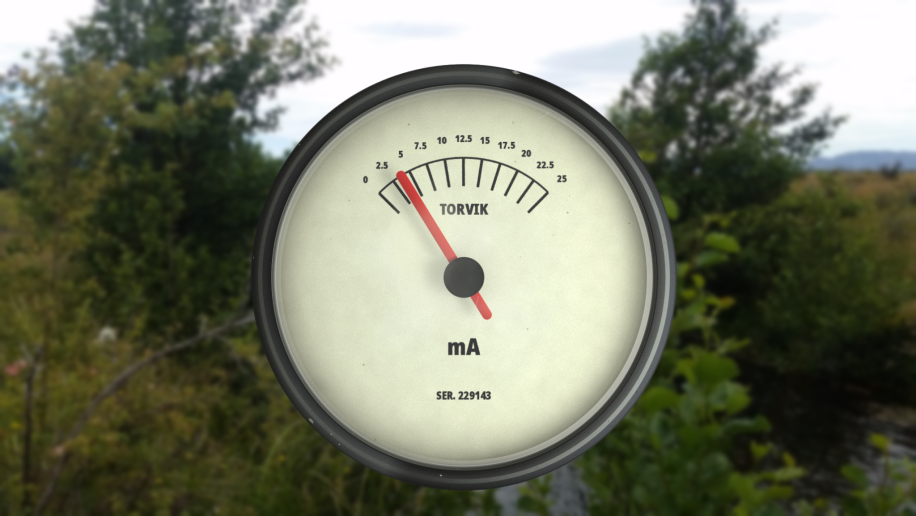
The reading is 3.75mA
